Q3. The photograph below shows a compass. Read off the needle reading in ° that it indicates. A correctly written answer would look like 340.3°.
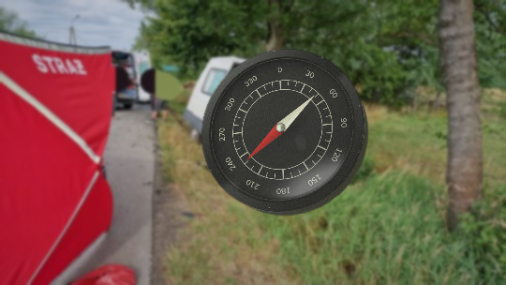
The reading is 230°
